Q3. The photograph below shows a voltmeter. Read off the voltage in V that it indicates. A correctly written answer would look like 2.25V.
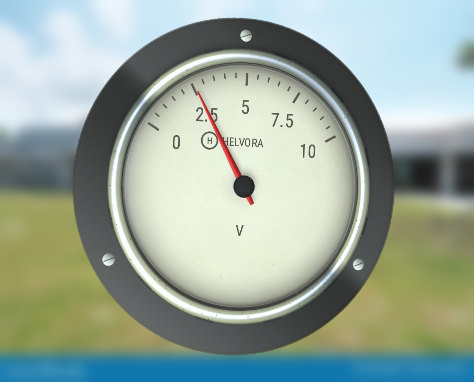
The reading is 2.5V
